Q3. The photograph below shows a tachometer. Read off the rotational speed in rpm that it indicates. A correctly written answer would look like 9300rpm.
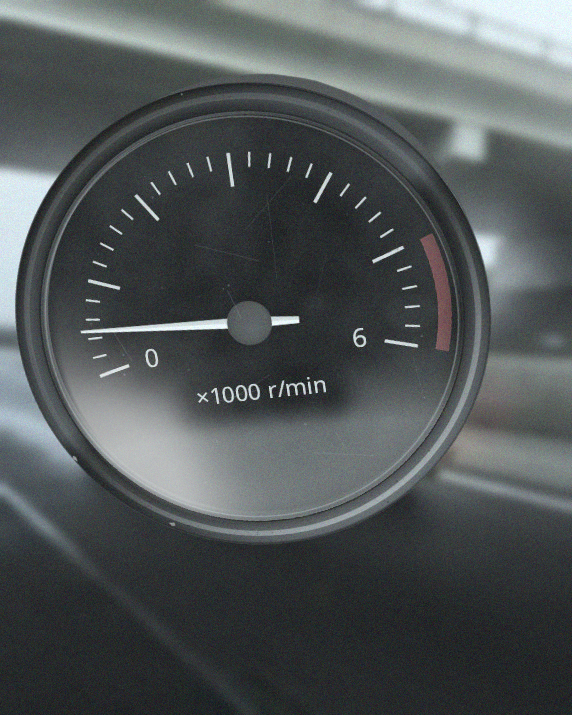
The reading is 500rpm
